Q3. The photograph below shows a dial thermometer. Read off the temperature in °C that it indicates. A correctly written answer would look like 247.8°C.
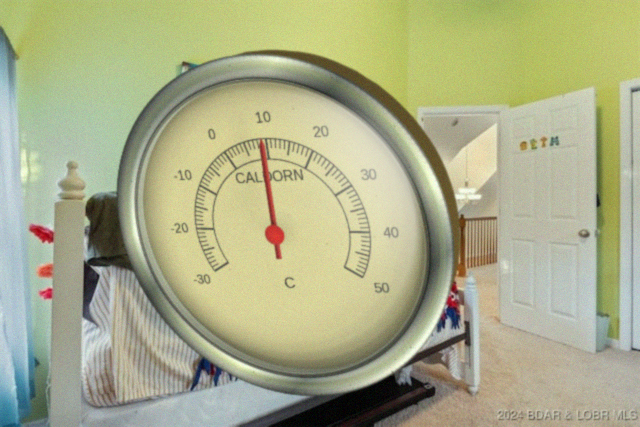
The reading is 10°C
